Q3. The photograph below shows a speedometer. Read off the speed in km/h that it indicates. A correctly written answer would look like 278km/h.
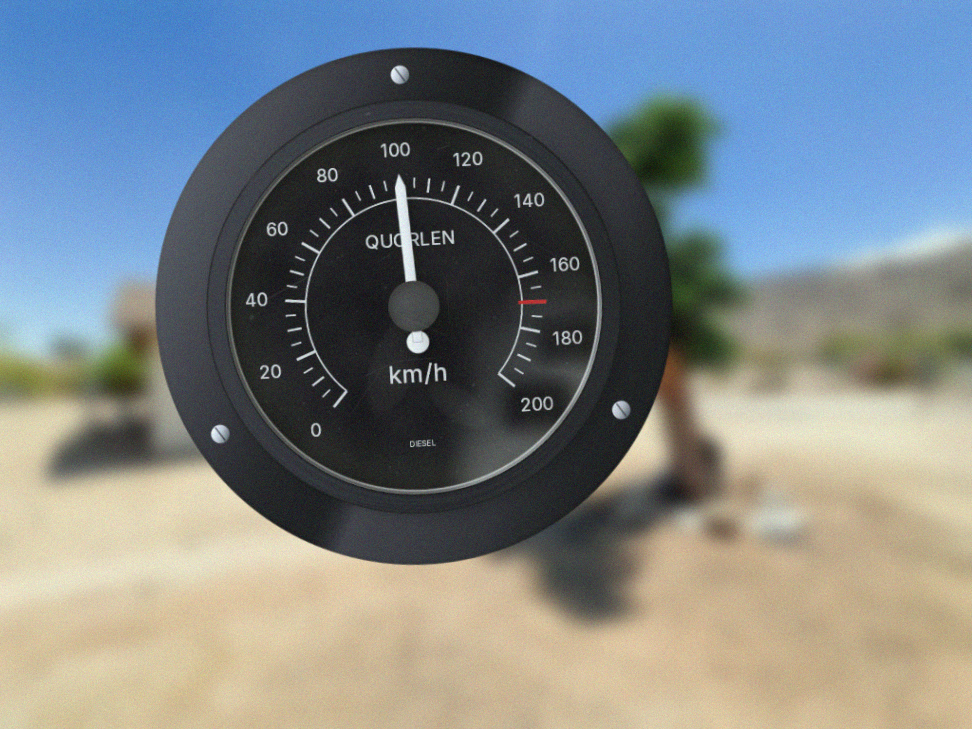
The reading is 100km/h
